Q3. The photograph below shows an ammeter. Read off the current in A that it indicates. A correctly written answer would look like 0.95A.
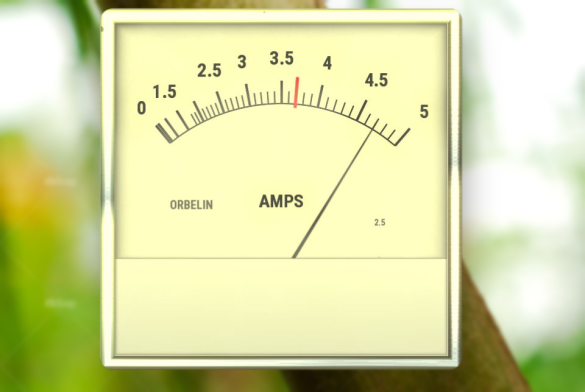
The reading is 4.7A
